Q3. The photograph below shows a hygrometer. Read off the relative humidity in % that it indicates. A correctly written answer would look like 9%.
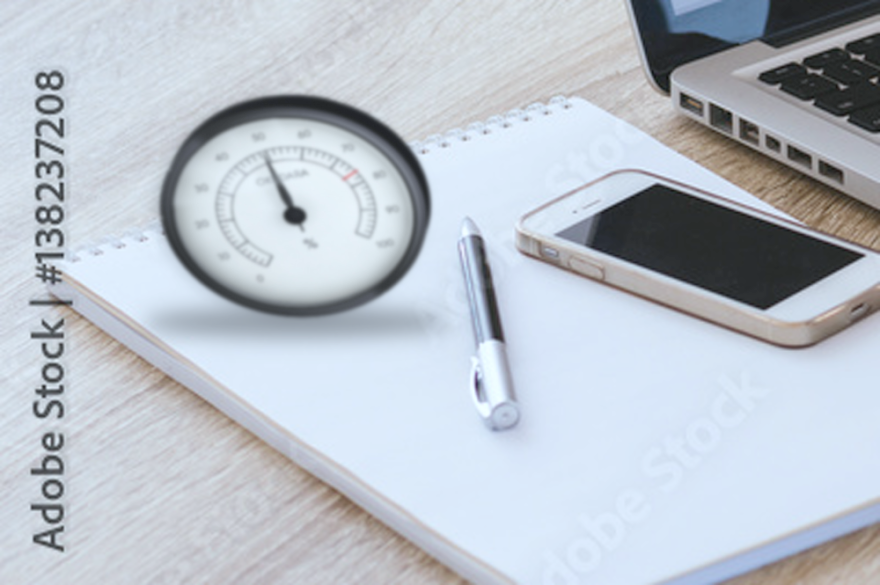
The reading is 50%
